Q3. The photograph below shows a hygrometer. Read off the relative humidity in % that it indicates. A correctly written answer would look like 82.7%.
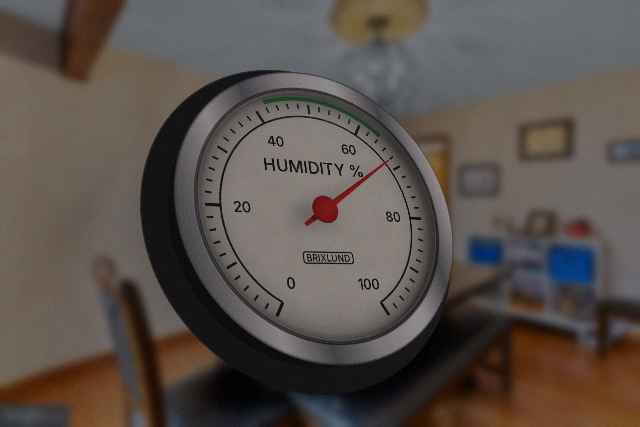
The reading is 68%
